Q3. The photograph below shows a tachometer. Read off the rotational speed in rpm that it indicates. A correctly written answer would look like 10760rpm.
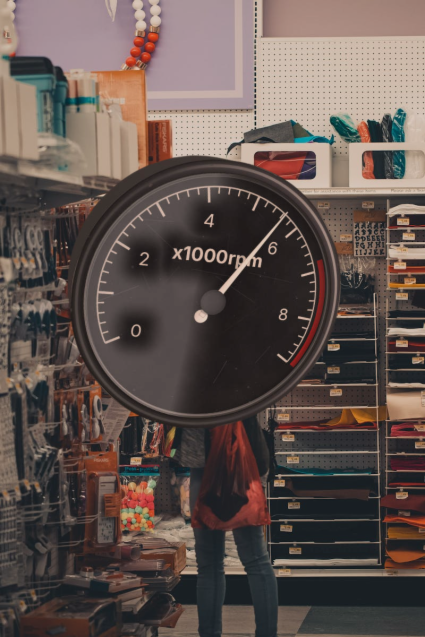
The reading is 5600rpm
